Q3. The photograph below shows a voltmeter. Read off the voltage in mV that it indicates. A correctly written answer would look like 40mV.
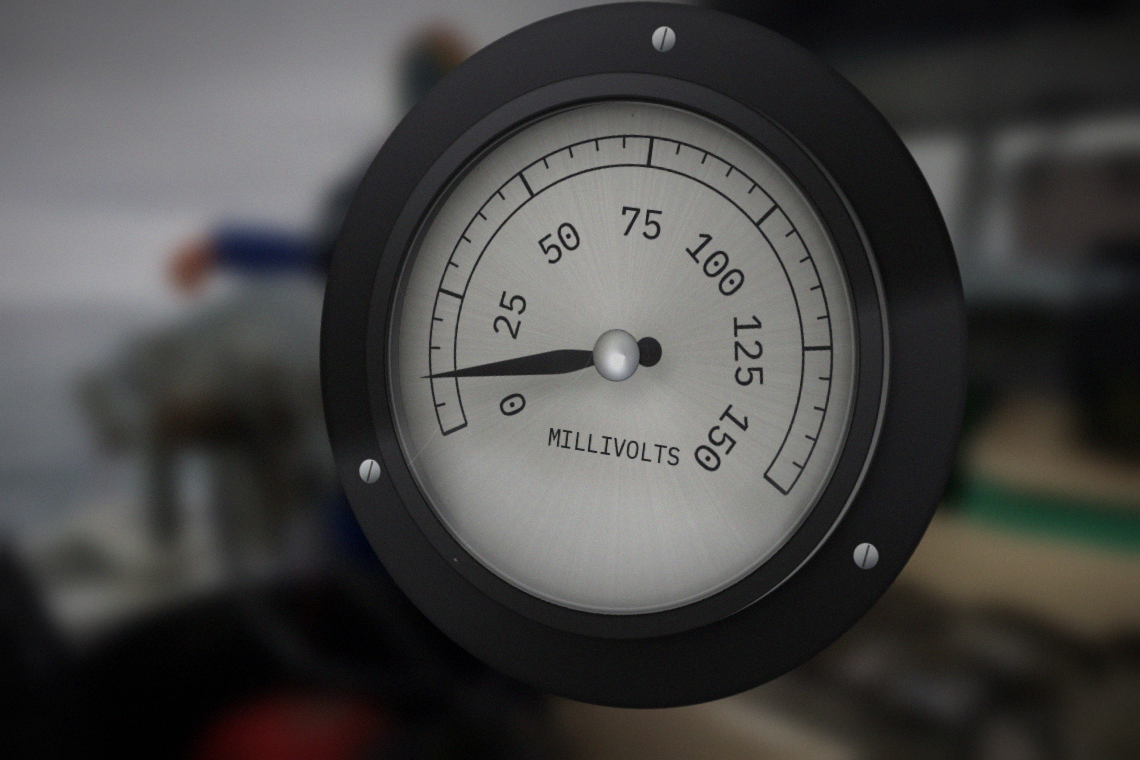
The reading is 10mV
